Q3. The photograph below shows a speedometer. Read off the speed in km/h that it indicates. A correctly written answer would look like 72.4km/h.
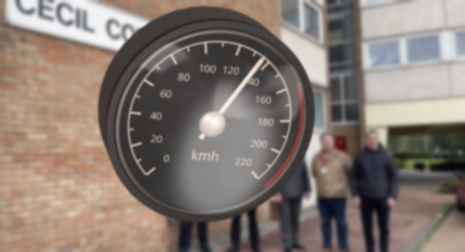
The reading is 135km/h
